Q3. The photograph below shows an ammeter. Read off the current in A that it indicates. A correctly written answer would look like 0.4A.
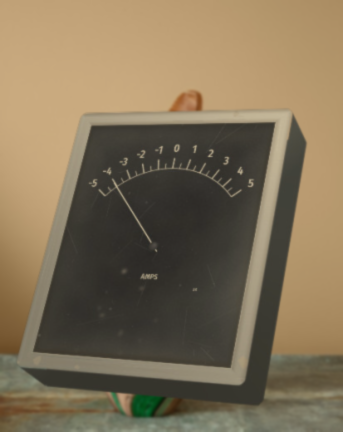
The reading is -4A
